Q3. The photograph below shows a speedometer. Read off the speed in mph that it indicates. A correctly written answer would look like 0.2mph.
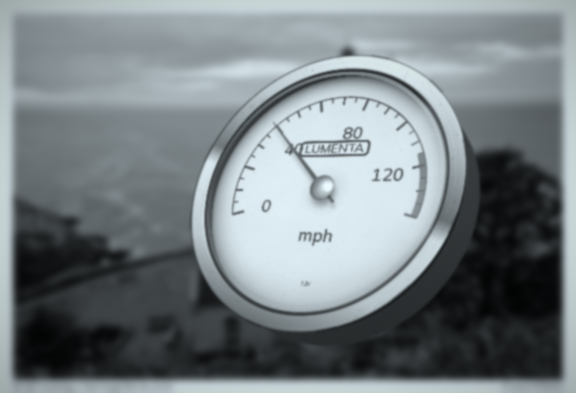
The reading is 40mph
